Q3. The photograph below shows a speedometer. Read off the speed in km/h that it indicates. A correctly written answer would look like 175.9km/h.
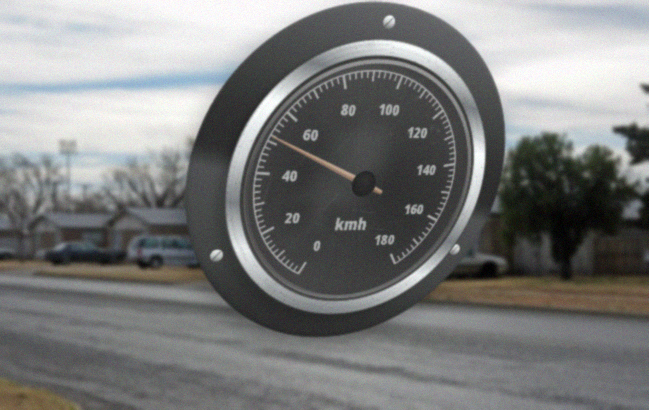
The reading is 52km/h
